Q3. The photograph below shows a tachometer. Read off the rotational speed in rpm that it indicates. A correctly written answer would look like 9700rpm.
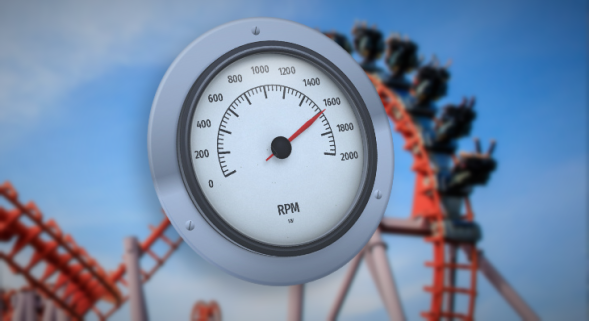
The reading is 1600rpm
